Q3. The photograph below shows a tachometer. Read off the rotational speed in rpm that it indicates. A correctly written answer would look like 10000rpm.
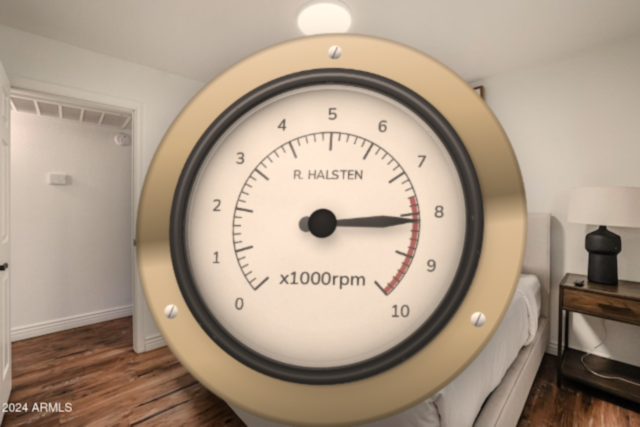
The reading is 8200rpm
